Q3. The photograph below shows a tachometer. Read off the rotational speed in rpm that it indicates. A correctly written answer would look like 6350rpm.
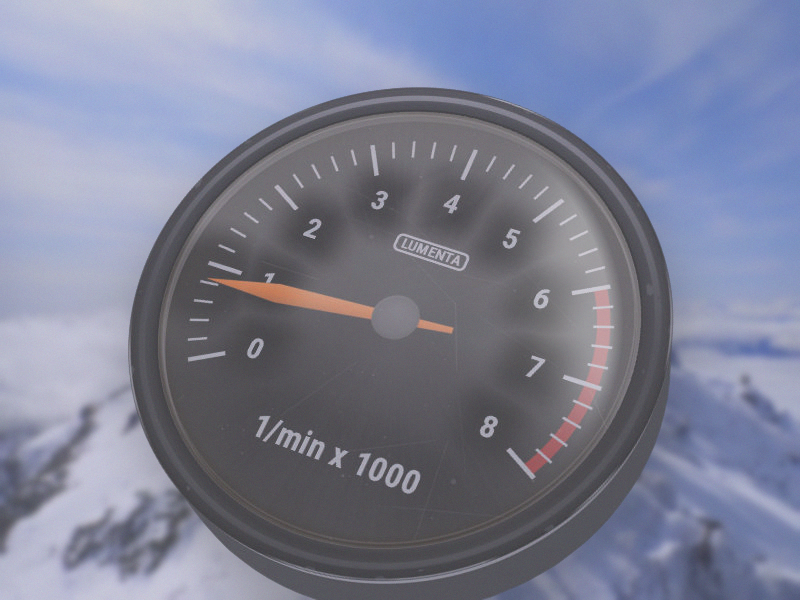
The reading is 800rpm
